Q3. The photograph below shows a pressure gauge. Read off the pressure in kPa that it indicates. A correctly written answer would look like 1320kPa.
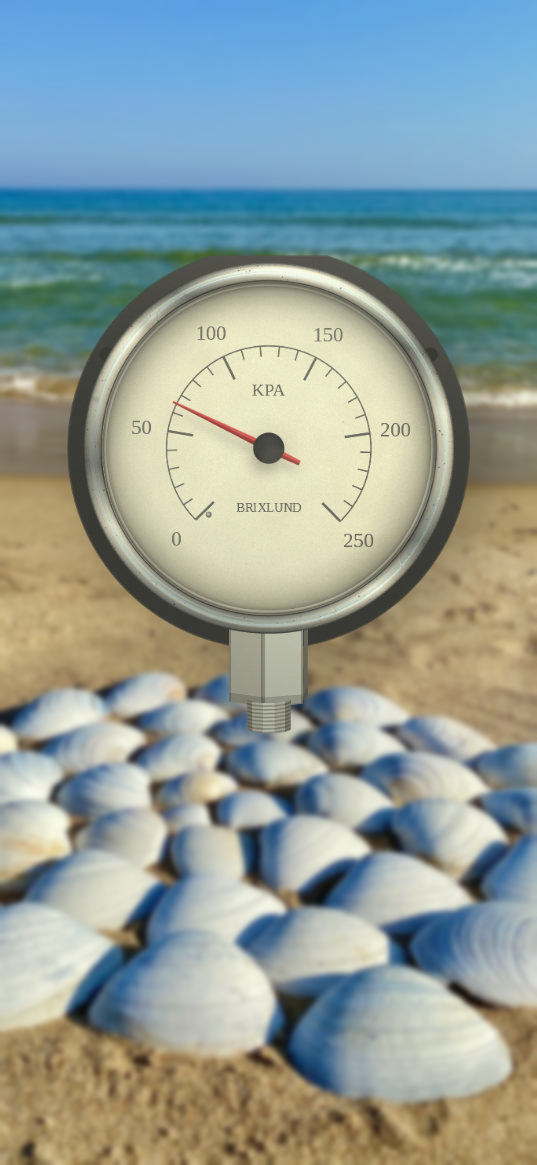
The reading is 65kPa
